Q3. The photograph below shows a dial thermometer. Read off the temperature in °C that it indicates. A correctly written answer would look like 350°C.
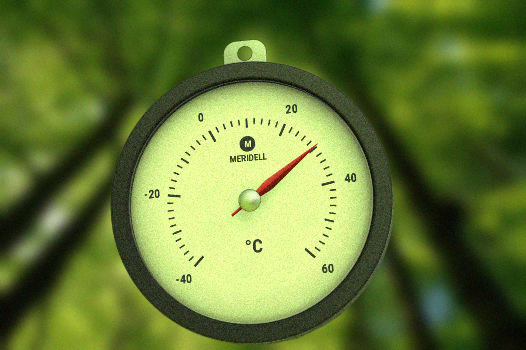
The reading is 30°C
